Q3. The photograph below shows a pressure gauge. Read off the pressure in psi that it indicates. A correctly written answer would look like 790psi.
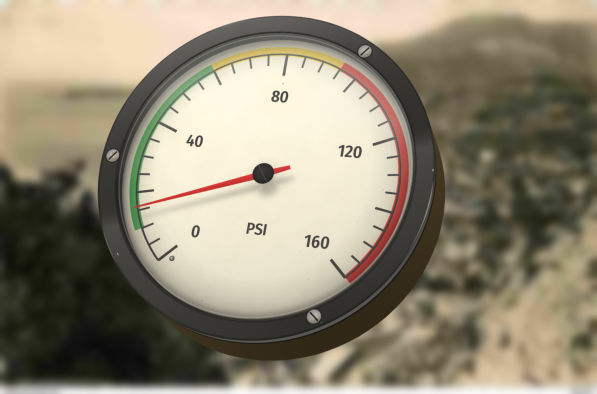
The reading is 15psi
